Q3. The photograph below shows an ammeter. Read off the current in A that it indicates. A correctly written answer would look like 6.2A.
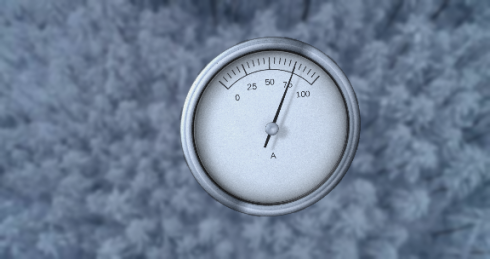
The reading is 75A
